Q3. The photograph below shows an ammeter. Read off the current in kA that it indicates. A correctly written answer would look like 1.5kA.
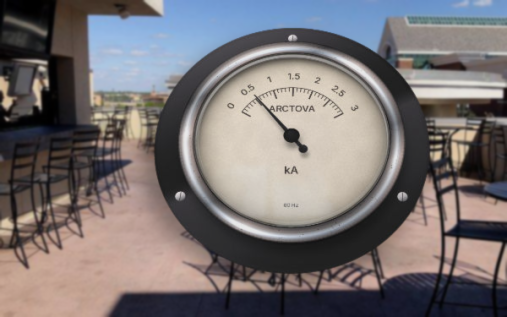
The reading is 0.5kA
